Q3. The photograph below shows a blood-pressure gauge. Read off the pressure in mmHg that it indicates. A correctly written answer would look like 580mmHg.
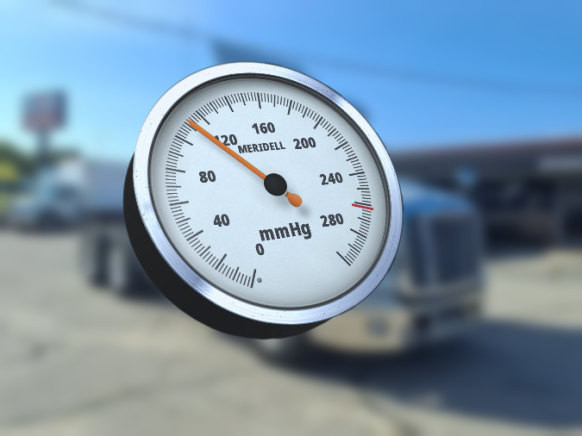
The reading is 110mmHg
